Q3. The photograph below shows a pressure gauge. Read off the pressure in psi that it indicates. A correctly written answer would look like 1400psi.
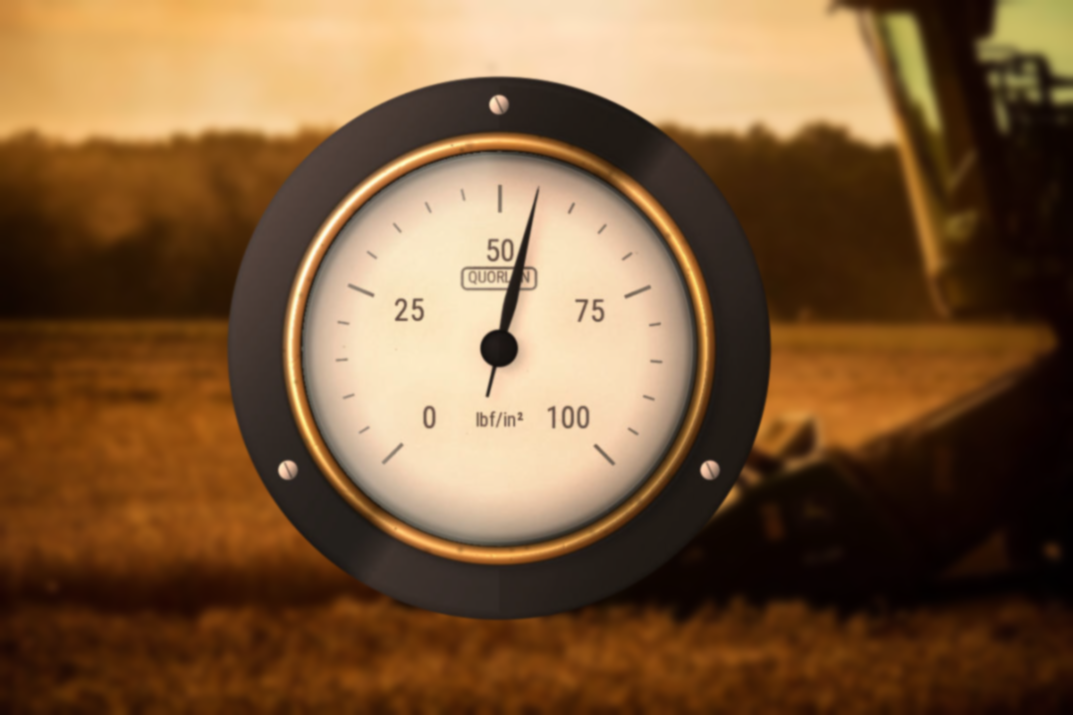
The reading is 55psi
